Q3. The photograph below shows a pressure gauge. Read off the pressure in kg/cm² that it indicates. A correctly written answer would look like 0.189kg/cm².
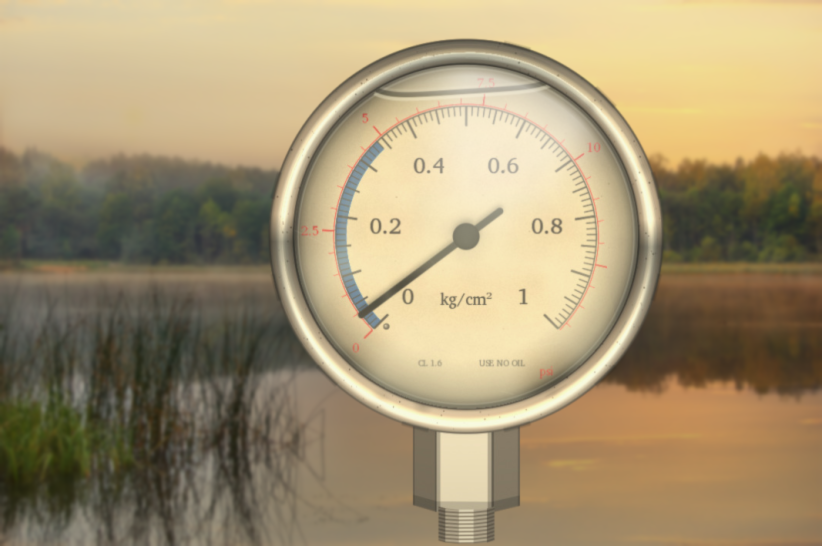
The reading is 0.03kg/cm²
